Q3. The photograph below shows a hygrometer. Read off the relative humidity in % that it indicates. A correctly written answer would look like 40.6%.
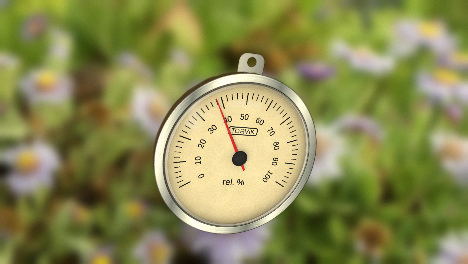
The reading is 38%
